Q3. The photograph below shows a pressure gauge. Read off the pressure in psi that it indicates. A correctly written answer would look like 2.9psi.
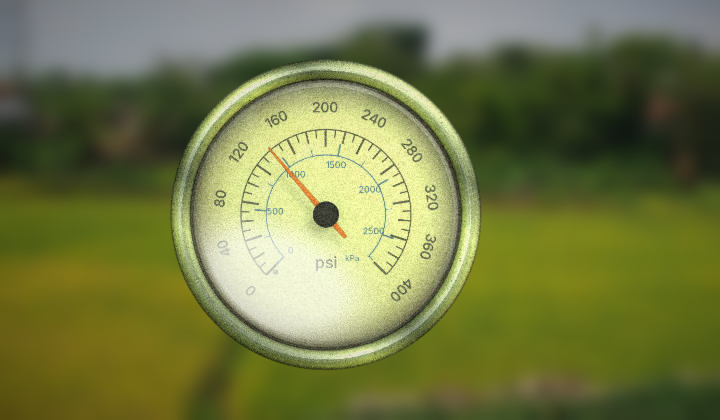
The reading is 140psi
